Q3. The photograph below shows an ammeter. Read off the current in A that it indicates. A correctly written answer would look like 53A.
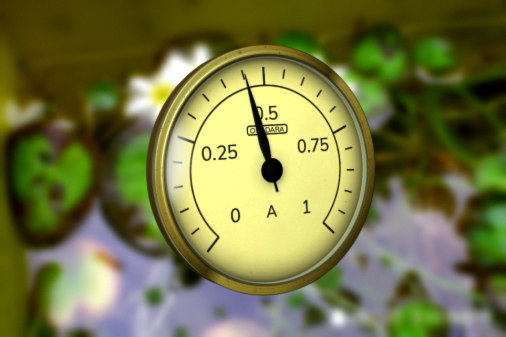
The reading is 0.45A
